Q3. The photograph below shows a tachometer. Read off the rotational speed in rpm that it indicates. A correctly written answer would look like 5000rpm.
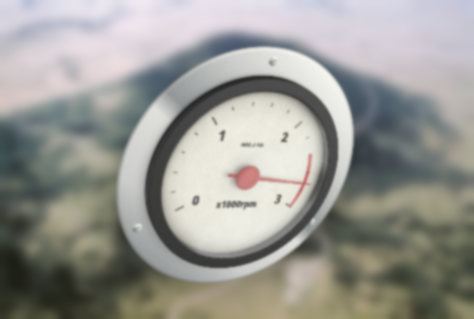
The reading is 2700rpm
